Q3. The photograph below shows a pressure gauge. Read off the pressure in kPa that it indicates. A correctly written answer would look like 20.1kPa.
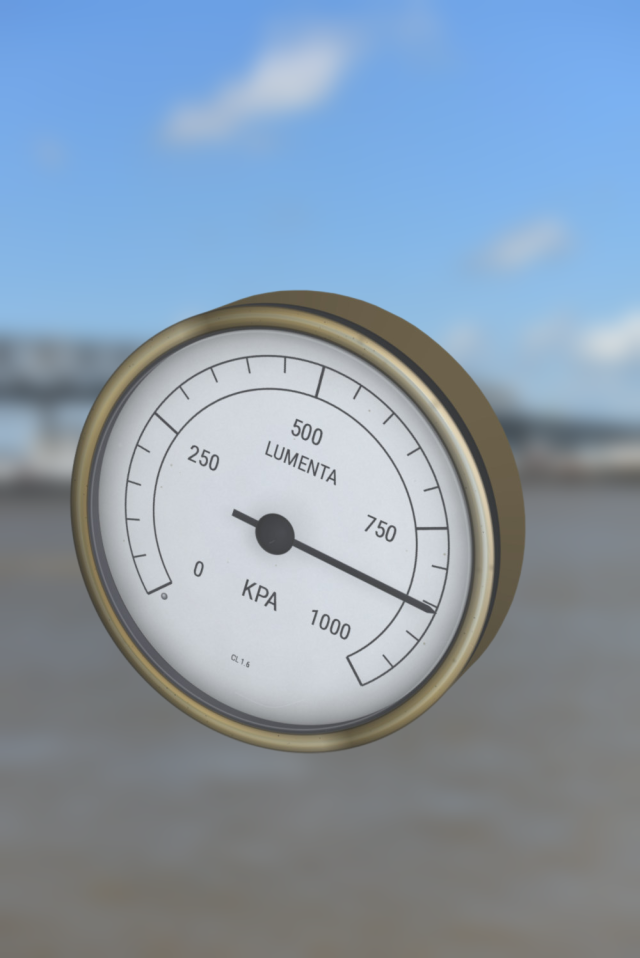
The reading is 850kPa
